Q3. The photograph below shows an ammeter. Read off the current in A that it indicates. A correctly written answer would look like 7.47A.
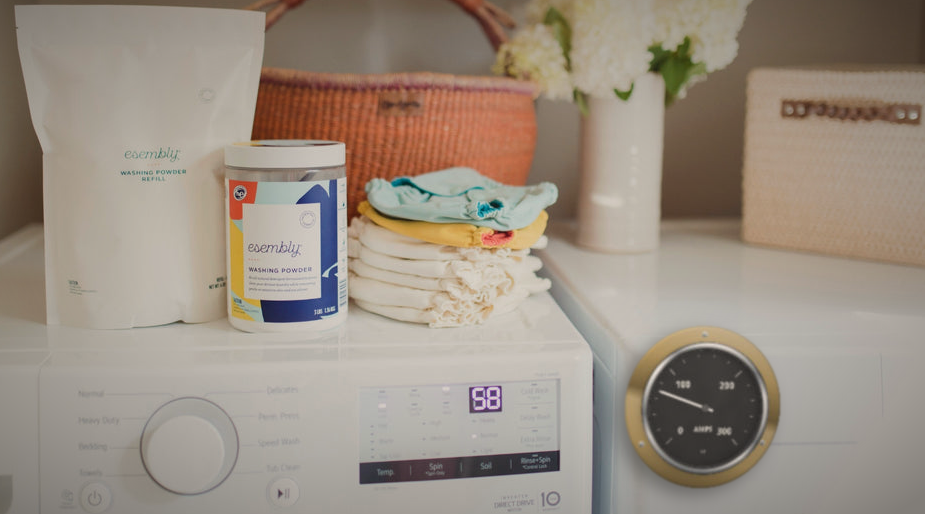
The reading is 70A
